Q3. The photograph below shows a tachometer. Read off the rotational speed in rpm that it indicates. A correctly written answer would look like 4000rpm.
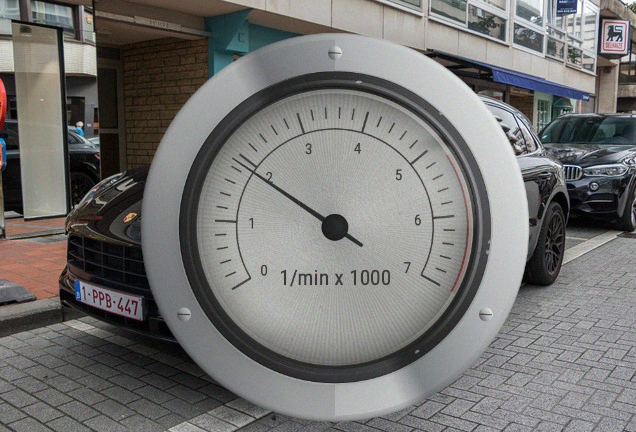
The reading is 1900rpm
